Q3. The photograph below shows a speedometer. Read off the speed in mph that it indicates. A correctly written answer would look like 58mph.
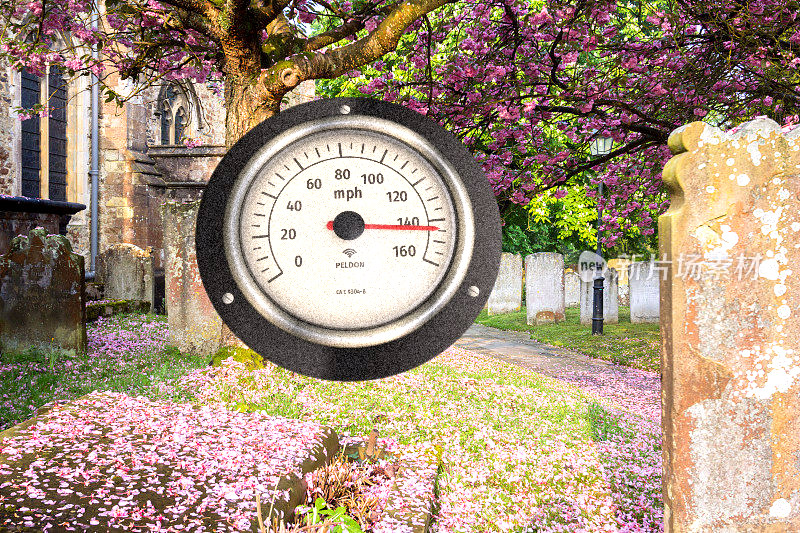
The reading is 145mph
